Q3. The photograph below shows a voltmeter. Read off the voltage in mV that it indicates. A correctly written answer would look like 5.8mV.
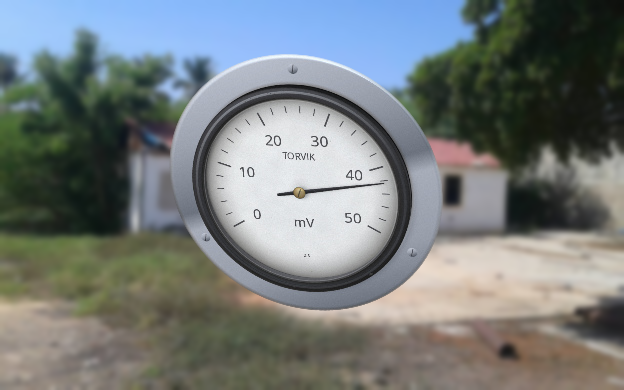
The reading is 42mV
